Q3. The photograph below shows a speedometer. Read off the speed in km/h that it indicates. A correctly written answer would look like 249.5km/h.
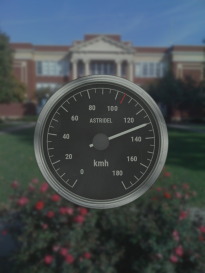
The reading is 130km/h
